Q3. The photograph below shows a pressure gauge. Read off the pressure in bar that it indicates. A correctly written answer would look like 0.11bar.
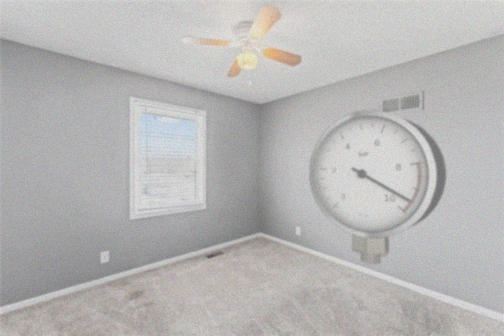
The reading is 9.5bar
